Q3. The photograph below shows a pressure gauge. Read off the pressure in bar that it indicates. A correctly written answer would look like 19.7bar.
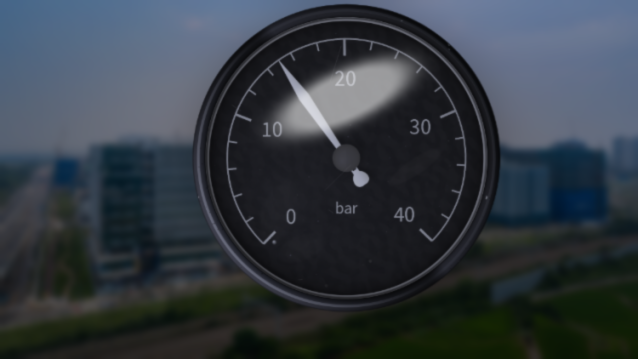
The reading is 15bar
